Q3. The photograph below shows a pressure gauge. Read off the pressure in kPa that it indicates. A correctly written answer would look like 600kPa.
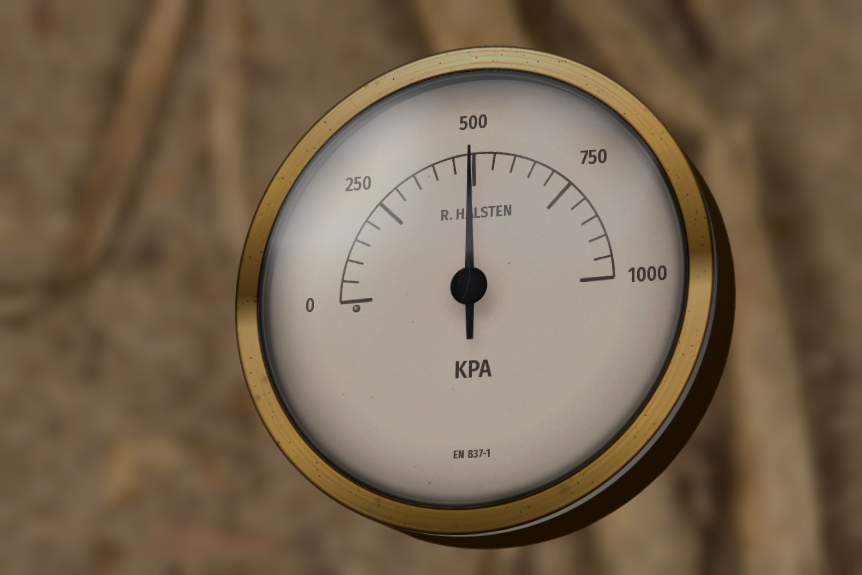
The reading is 500kPa
